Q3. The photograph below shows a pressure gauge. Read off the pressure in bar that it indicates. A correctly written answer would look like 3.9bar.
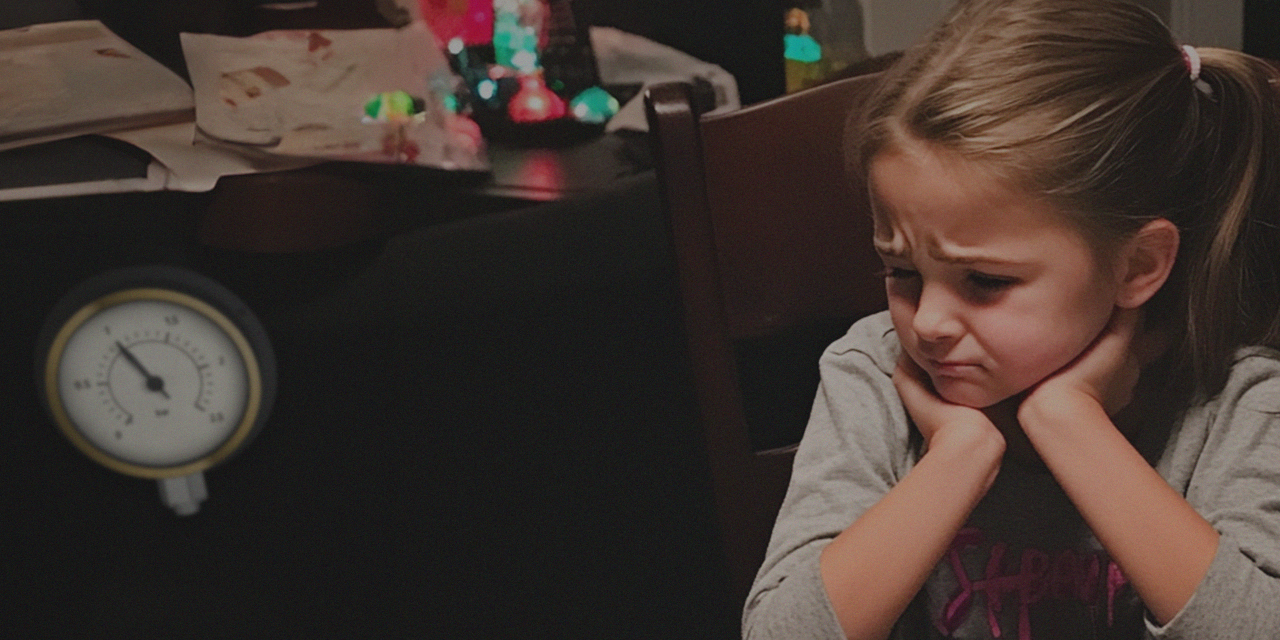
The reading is 1bar
